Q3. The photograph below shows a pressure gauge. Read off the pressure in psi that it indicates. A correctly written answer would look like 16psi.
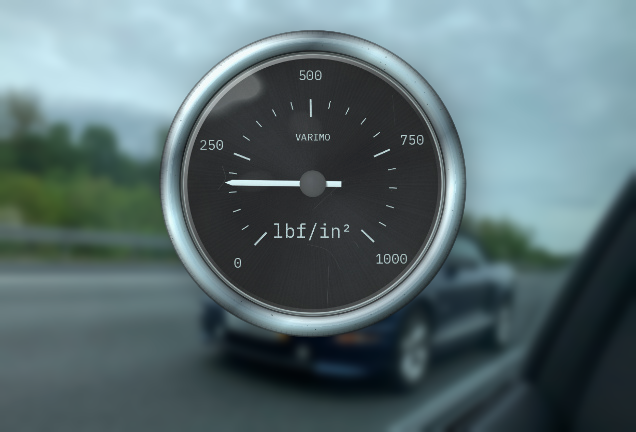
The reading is 175psi
